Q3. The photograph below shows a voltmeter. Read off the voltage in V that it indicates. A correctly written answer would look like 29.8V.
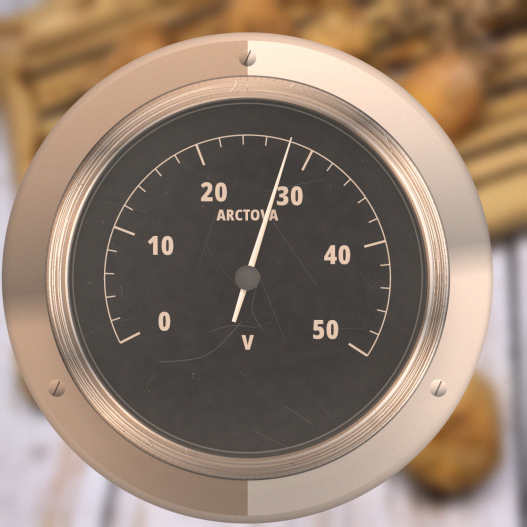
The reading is 28V
